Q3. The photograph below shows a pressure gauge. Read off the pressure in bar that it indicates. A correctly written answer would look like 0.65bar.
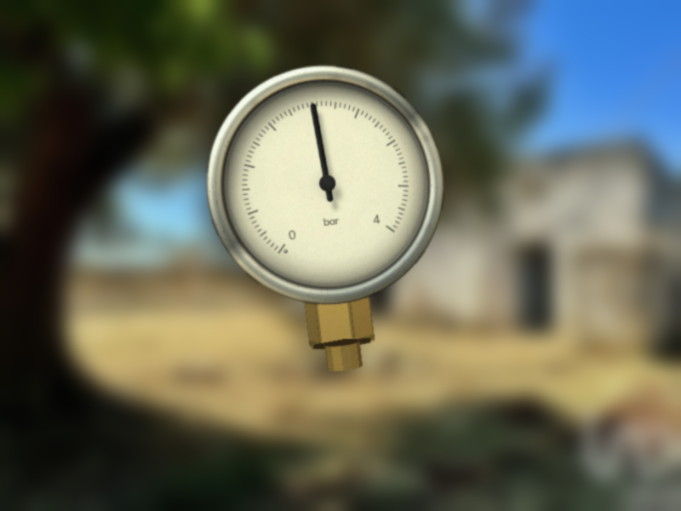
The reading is 2bar
